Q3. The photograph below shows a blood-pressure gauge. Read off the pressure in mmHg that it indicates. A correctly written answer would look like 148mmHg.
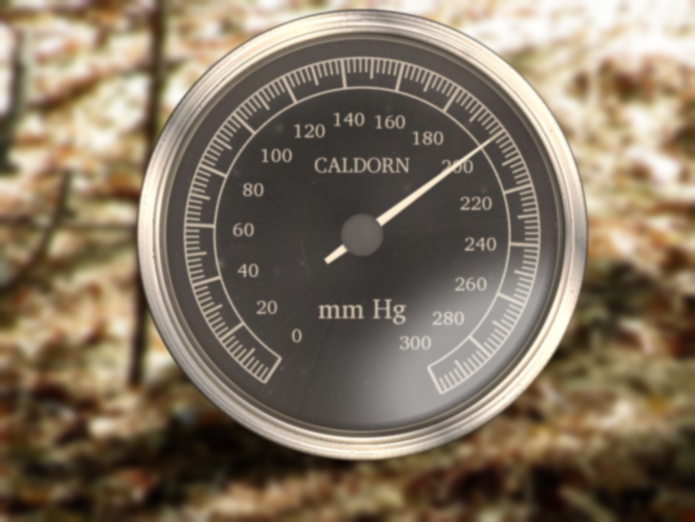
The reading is 200mmHg
